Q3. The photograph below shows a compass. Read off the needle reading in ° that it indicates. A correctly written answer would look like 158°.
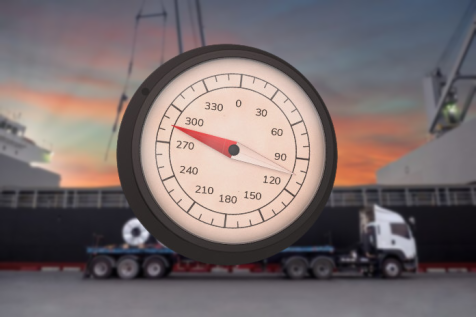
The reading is 285°
